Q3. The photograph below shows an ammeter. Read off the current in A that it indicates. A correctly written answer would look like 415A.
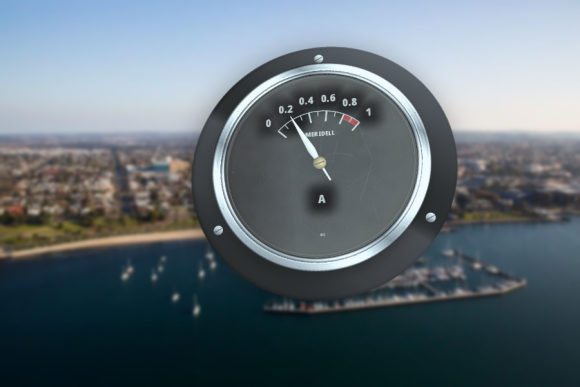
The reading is 0.2A
